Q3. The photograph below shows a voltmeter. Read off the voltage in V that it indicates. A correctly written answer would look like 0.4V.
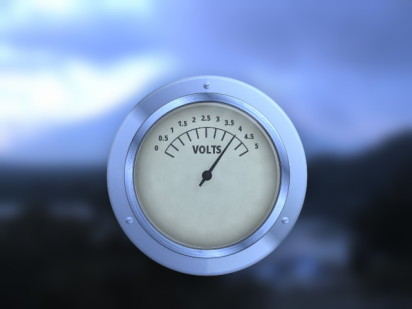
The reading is 4V
